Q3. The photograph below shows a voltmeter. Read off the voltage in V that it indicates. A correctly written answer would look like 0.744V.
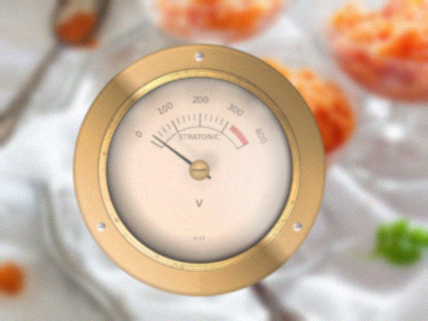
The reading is 20V
